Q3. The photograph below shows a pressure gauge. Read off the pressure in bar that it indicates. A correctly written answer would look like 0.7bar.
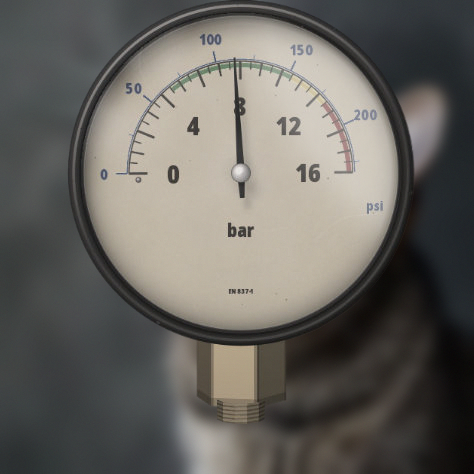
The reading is 7.75bar
